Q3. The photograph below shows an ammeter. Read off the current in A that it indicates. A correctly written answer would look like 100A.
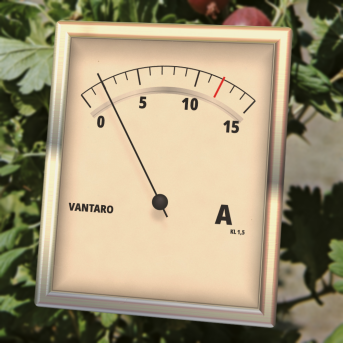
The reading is 2A
